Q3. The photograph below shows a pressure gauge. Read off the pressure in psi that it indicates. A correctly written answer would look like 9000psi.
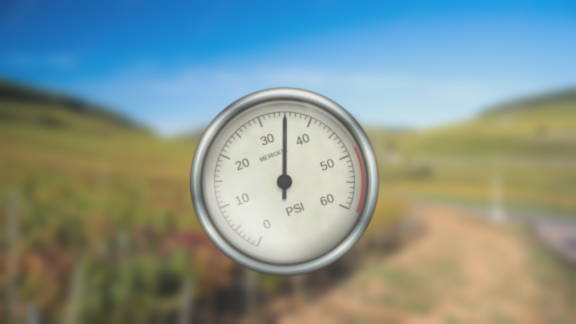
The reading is 35psi
